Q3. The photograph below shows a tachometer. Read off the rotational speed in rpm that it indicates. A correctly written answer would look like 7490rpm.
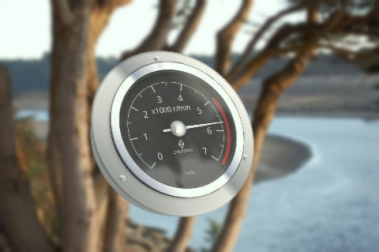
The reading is 5750rpm
